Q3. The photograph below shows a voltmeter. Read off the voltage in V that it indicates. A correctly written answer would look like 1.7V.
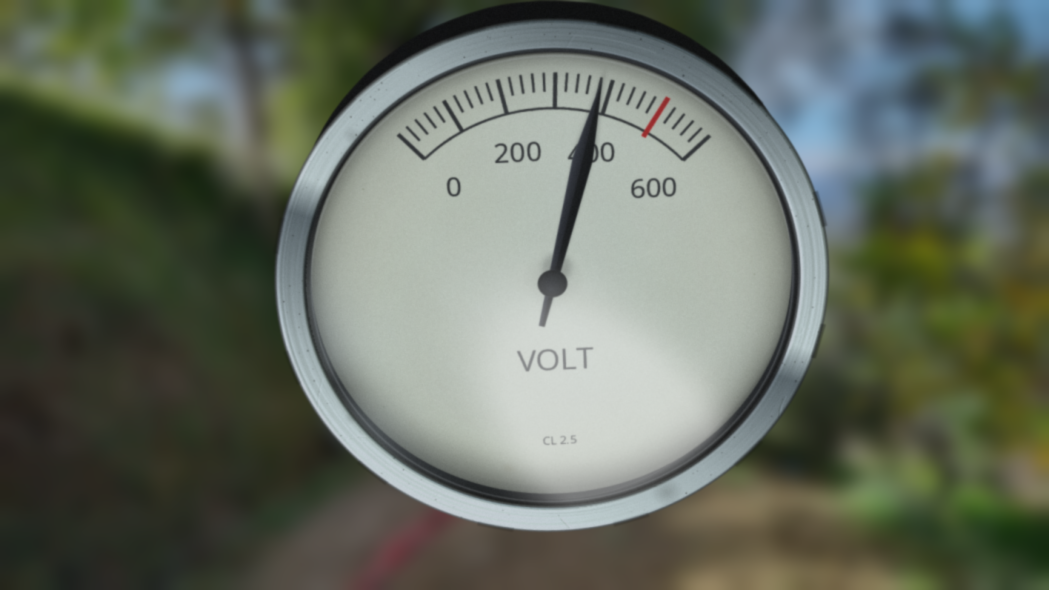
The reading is 380V
